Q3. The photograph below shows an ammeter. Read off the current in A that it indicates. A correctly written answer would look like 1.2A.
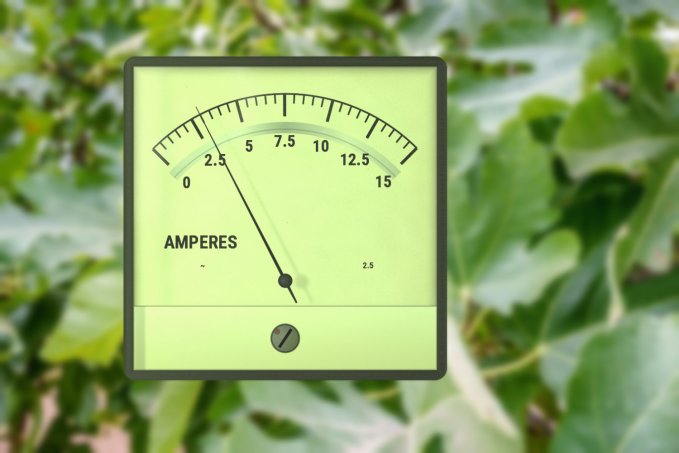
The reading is 3A
